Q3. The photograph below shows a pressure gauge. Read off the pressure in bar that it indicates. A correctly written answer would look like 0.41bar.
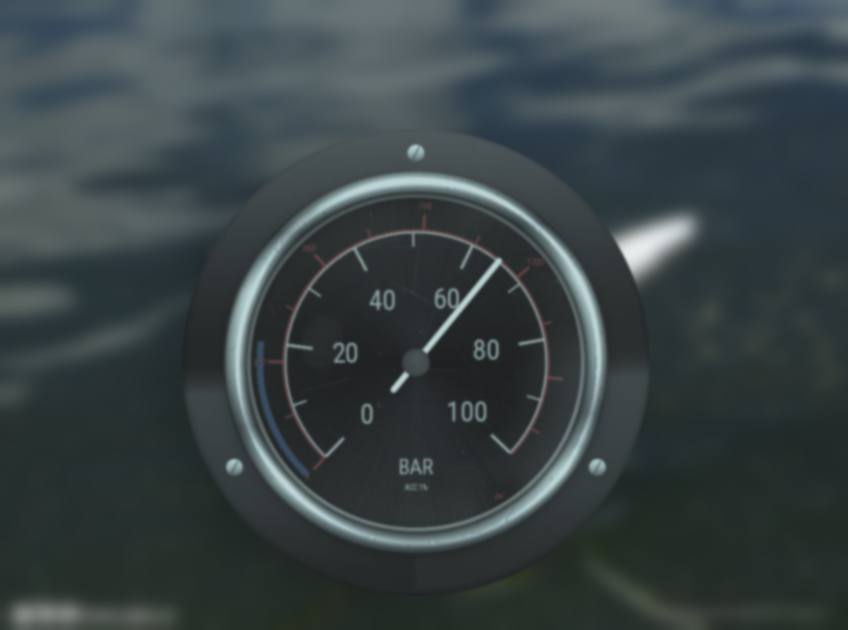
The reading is 65bar
